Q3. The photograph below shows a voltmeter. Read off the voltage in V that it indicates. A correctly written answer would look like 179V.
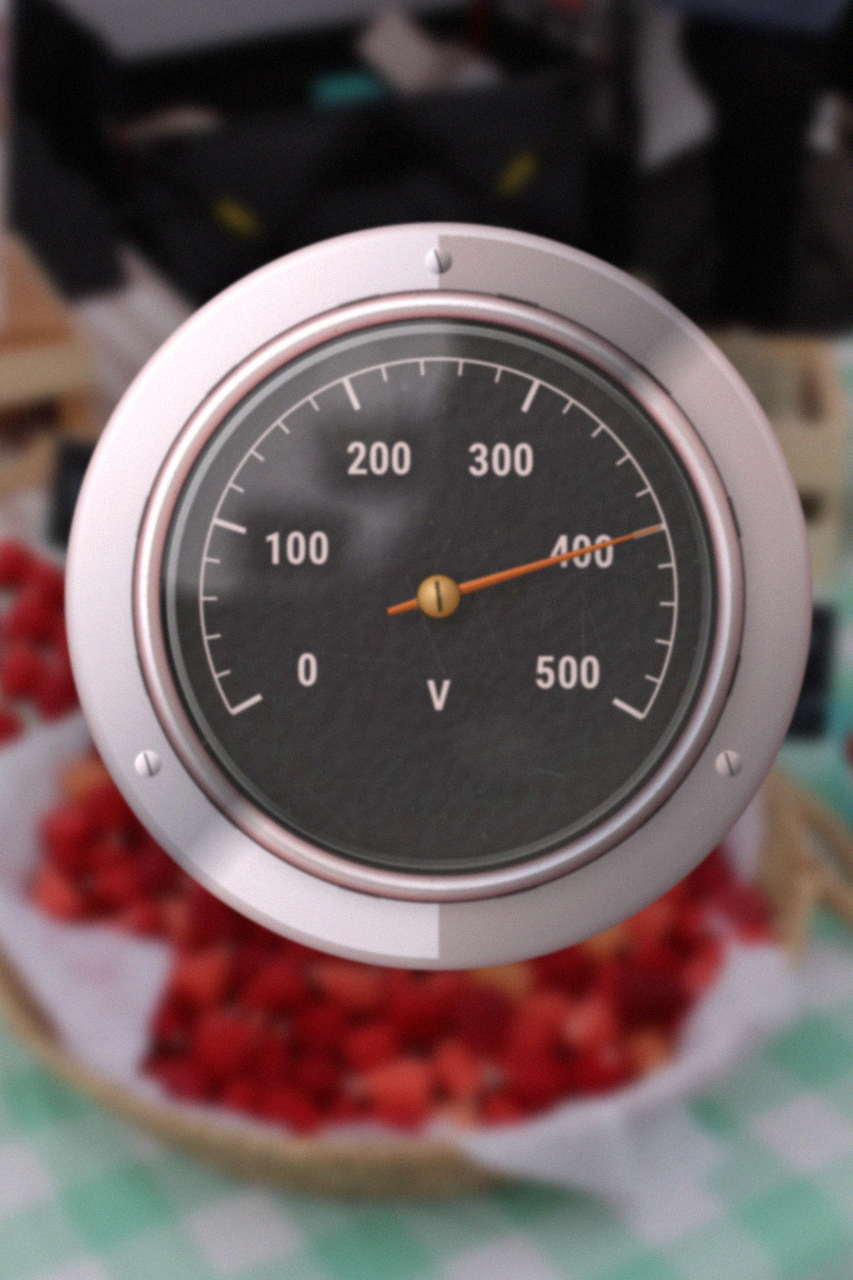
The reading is 400V
